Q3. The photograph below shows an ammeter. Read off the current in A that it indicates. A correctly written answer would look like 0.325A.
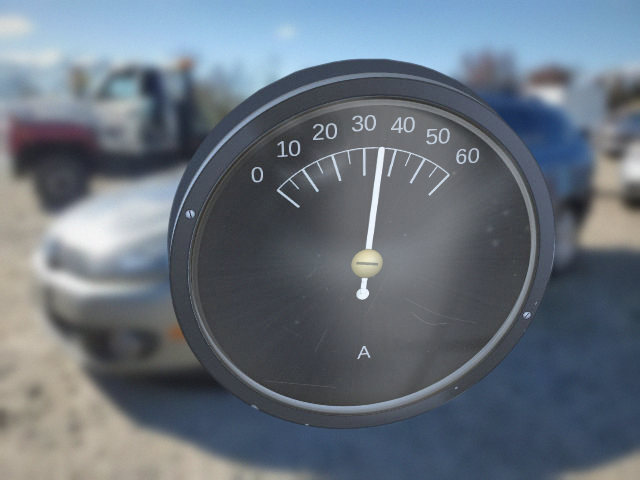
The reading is 35A
